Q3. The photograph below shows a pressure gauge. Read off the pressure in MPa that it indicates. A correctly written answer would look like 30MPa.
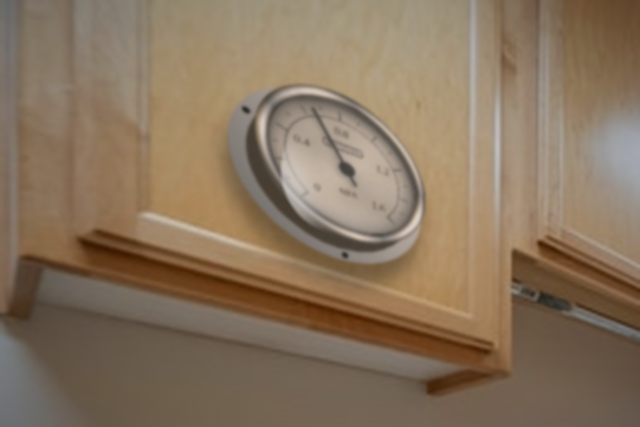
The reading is 0.65MPa
